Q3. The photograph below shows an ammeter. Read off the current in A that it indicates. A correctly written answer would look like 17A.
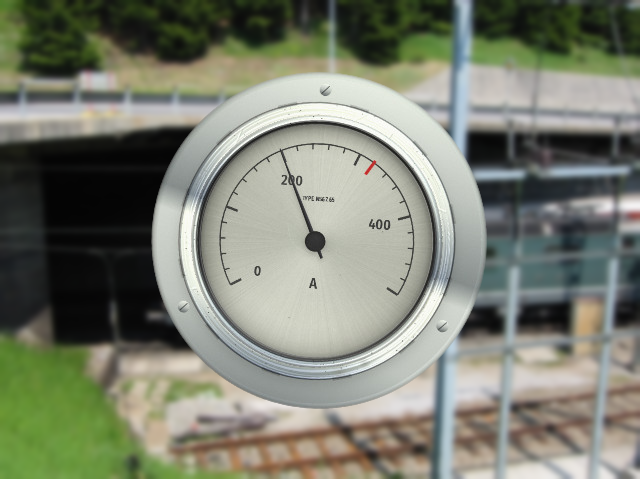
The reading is 200A
